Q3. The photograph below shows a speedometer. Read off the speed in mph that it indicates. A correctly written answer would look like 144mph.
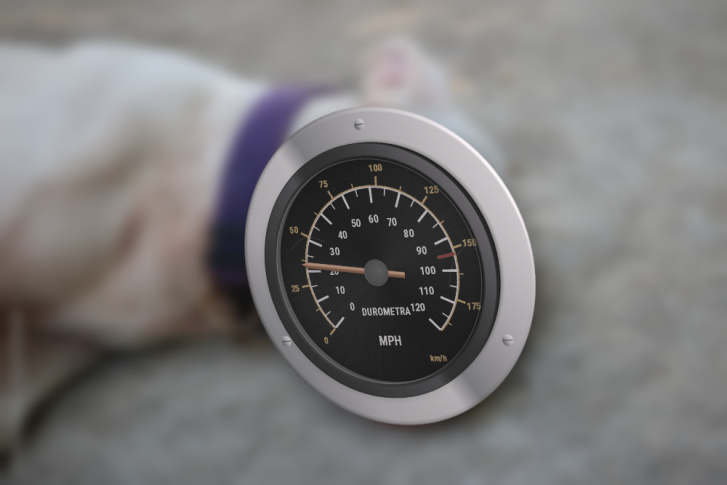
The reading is 22.5mph
